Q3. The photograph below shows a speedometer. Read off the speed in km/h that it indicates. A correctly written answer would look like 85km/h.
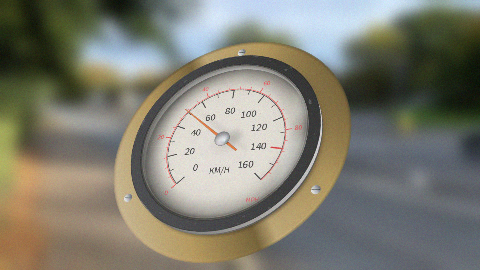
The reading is 50km/h
